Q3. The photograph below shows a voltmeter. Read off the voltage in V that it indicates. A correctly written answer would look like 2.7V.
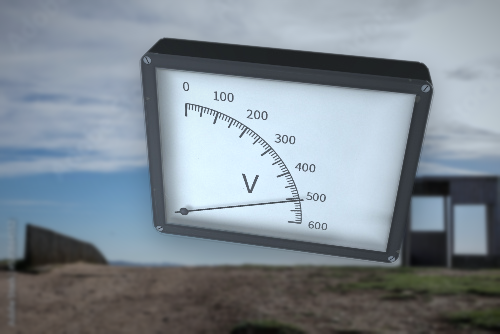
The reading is 500V
